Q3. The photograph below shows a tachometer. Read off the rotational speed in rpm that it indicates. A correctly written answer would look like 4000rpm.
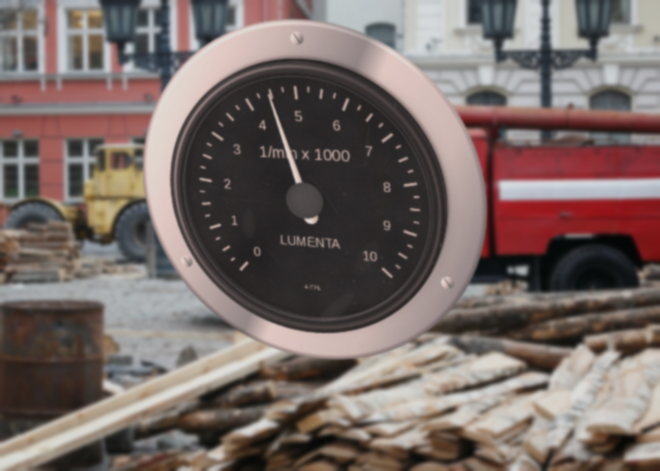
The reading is 4500rpm
